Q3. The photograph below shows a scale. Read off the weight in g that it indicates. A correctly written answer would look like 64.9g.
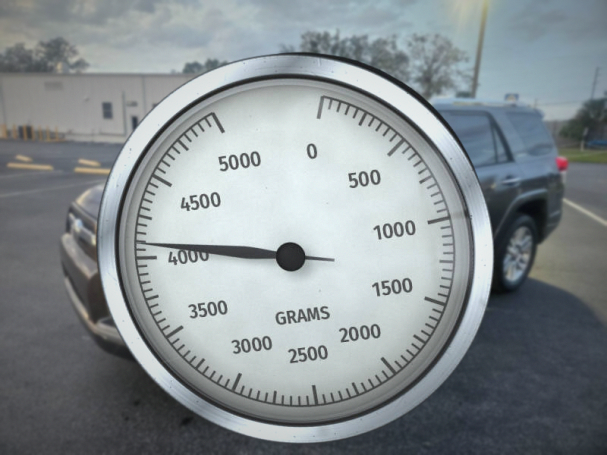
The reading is 4100g
